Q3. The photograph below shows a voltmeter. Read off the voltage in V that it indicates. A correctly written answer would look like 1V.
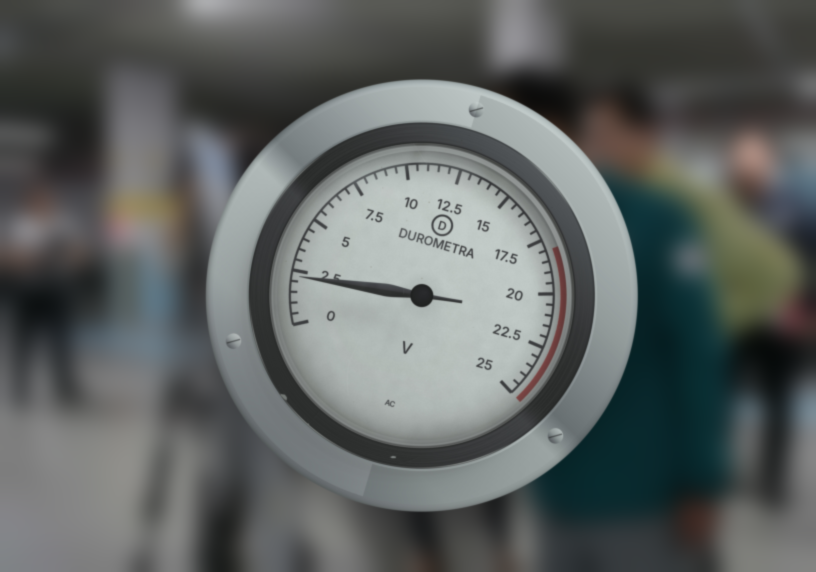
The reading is 2.25V
